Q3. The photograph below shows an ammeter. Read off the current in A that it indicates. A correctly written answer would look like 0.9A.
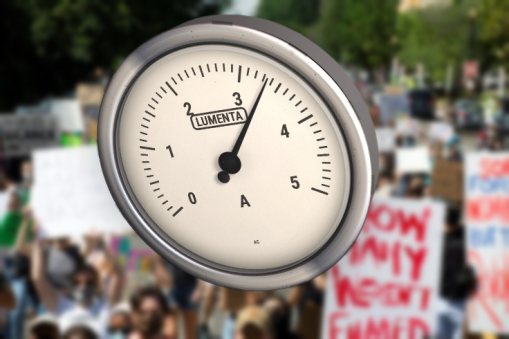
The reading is 3.35A
